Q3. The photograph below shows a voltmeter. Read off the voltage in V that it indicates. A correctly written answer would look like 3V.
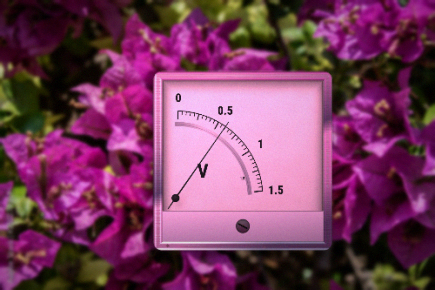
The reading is 0.6V
